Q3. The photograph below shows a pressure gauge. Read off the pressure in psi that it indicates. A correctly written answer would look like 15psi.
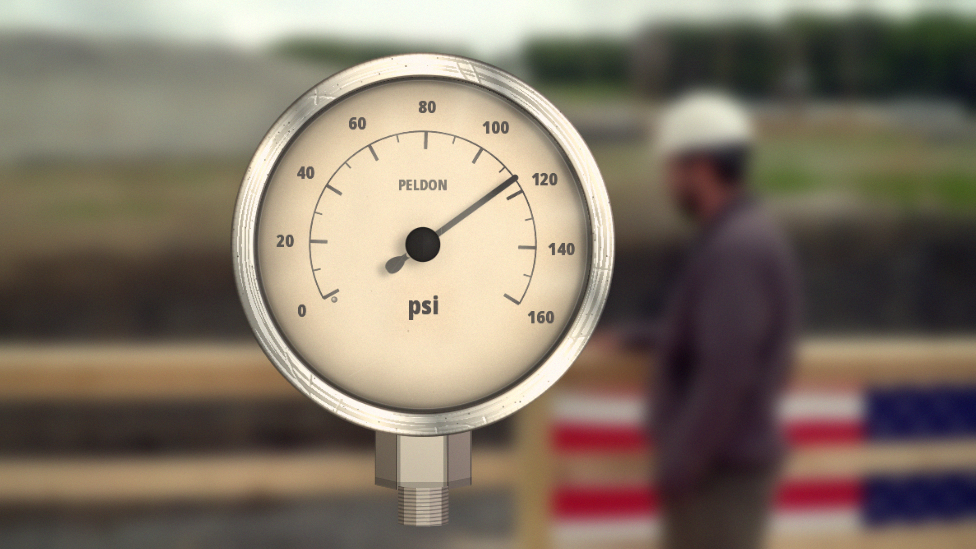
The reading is 115psi
